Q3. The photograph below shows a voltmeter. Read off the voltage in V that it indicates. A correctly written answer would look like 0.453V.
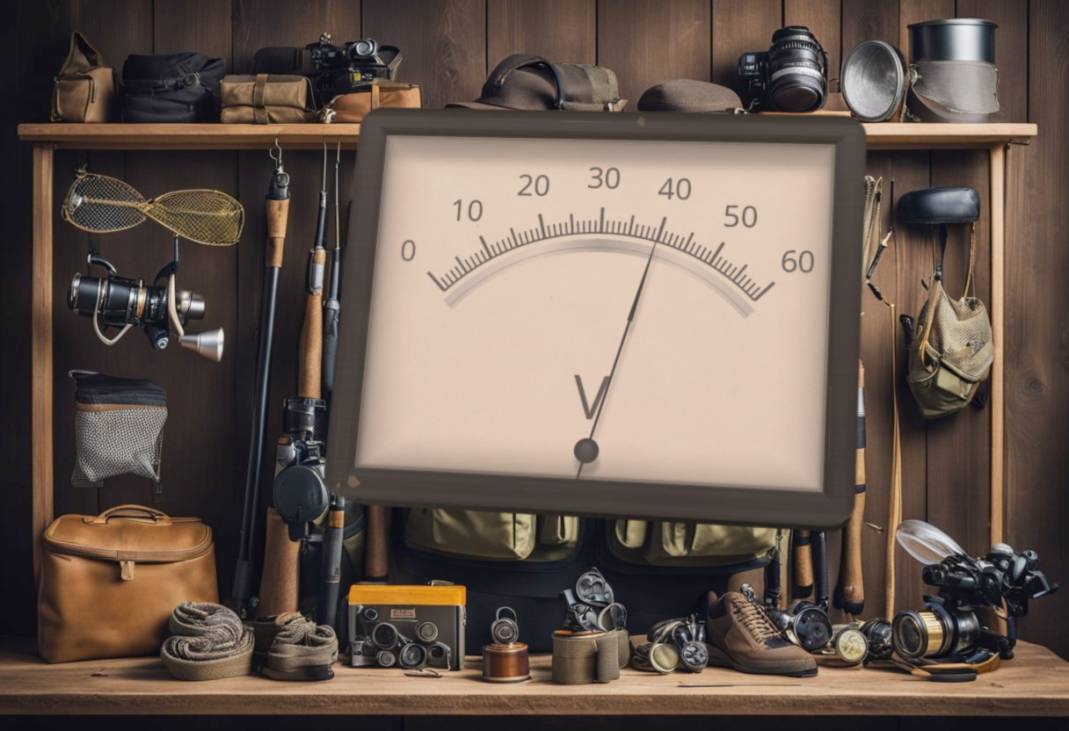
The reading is 40V
